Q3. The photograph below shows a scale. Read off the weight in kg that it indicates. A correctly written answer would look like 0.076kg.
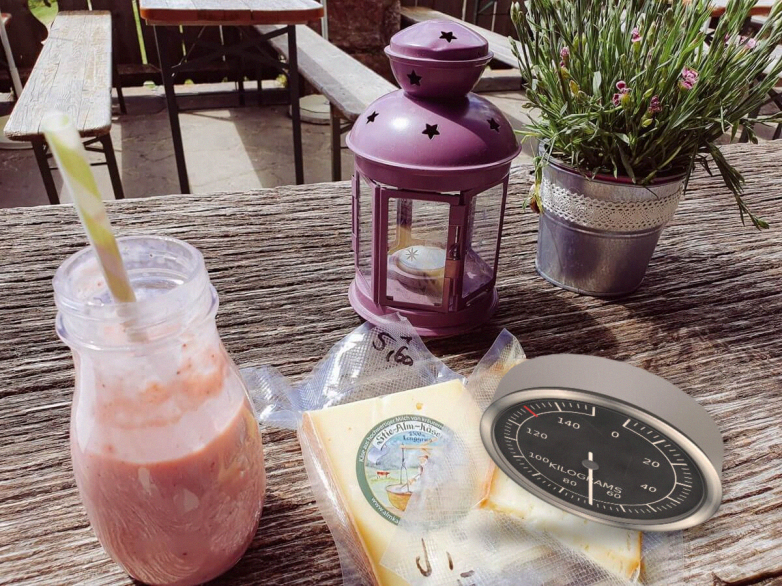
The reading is 70kg
